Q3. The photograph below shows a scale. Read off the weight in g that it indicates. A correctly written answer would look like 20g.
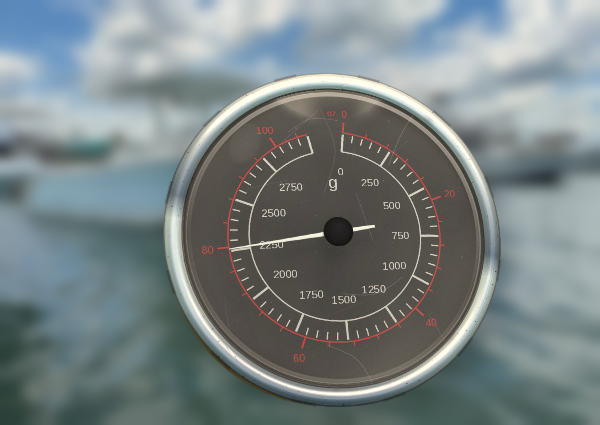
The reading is 2250g
